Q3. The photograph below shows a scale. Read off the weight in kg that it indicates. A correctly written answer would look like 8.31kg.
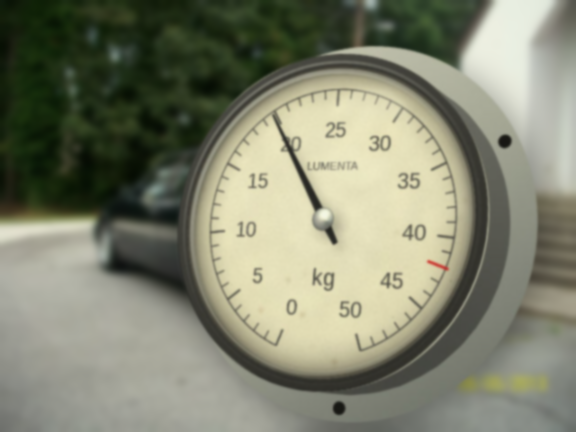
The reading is 20kg
